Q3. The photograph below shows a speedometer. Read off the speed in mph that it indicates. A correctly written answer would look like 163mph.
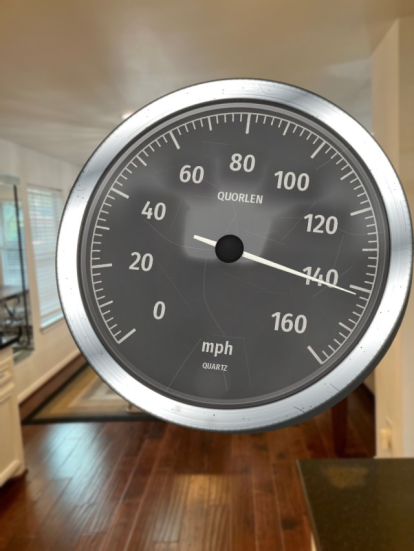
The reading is 142mph
